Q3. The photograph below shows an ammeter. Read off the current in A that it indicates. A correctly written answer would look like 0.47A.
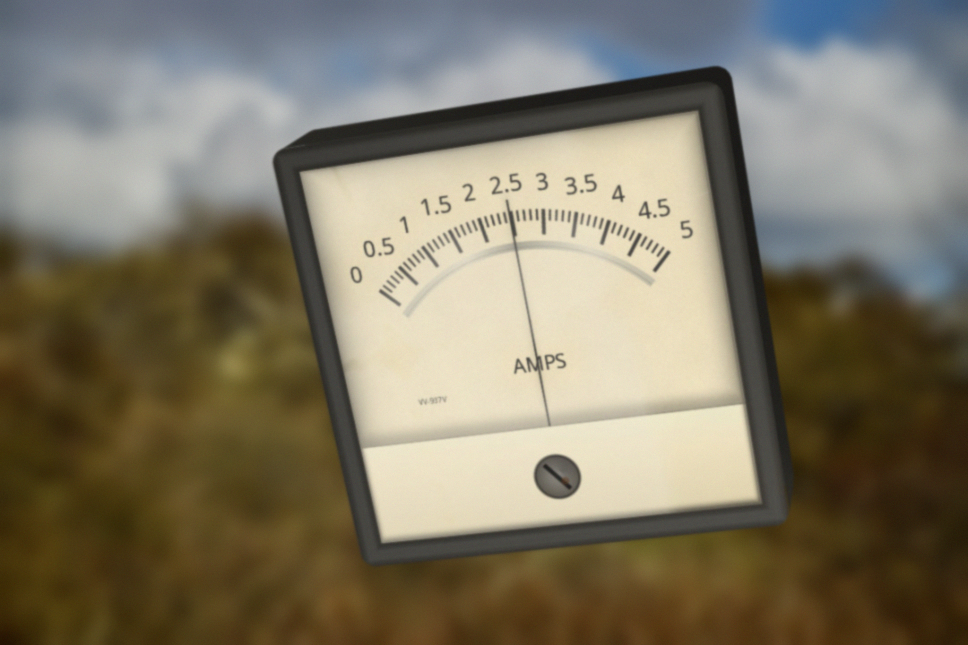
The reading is 2.5A
